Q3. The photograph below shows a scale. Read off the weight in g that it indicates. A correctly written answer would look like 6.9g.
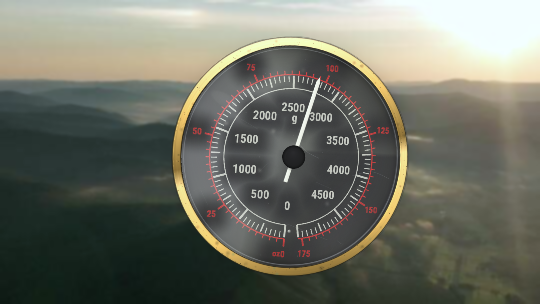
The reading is 2750g
